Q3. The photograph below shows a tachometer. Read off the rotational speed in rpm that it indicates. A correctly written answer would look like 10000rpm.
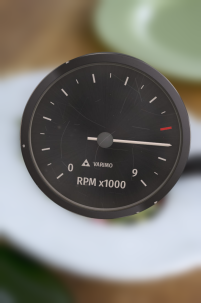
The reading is 7500rpm
